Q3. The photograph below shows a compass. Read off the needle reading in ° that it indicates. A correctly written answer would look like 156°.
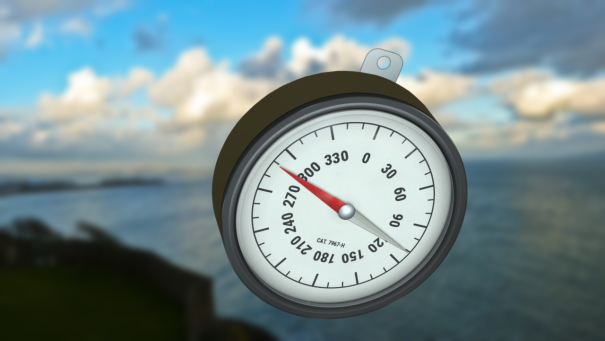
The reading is 290°
